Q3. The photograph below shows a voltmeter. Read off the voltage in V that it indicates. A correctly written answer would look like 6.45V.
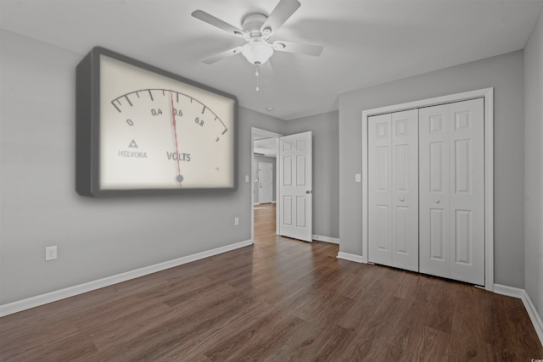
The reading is 0.55V
